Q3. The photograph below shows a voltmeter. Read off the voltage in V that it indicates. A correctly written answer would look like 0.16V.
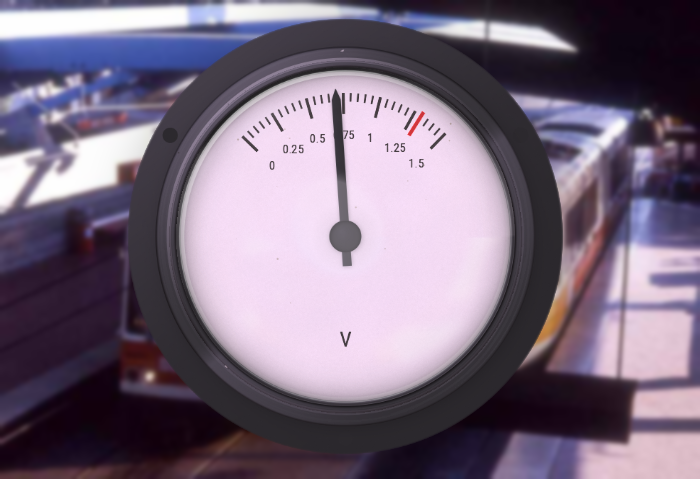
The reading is 0.7V
